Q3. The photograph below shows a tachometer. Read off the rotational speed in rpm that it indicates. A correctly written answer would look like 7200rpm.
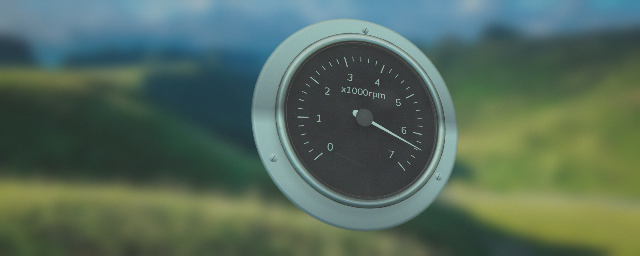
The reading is 6400rpm
